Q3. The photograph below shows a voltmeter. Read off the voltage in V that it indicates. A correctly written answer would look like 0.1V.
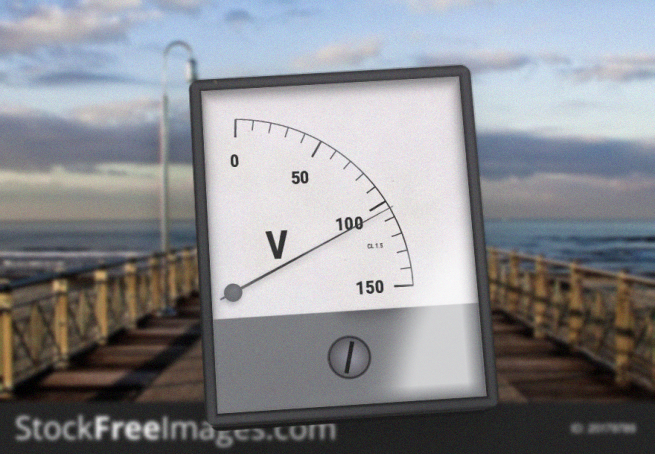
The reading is 105V
